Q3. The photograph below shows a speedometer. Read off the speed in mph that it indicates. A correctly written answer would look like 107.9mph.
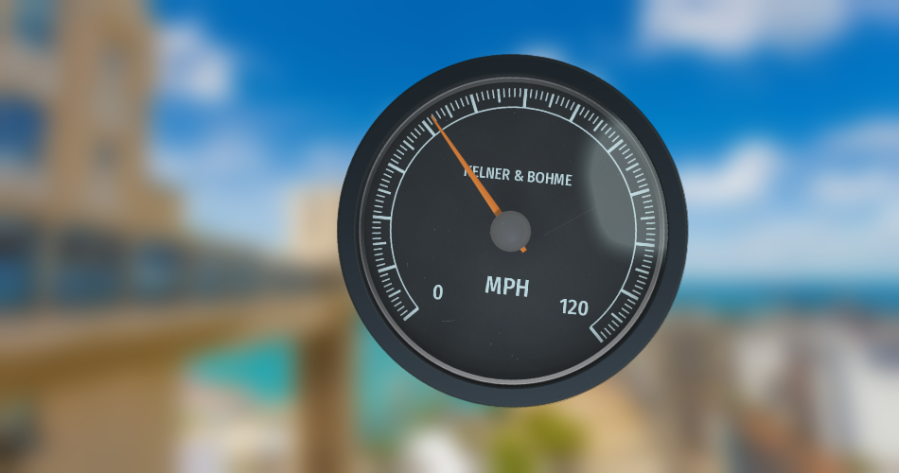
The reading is 42mph
